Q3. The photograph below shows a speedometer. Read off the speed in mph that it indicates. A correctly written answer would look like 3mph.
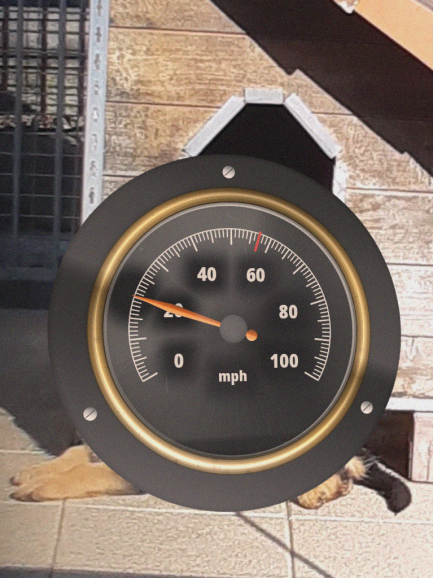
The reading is 20mph
